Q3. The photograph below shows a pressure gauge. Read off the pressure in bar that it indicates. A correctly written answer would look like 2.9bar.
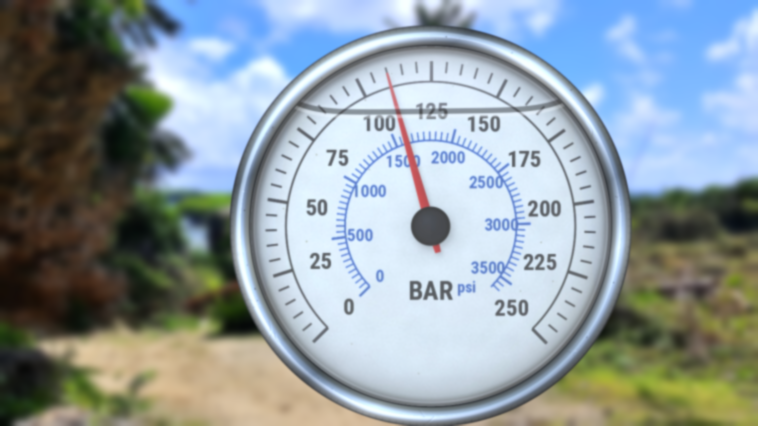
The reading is 110bar
